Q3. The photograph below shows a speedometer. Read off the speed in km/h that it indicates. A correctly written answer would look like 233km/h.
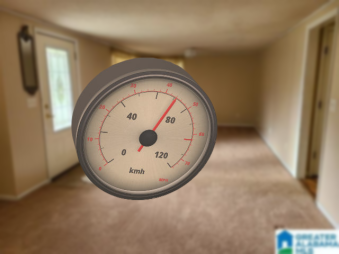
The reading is 70km/h
